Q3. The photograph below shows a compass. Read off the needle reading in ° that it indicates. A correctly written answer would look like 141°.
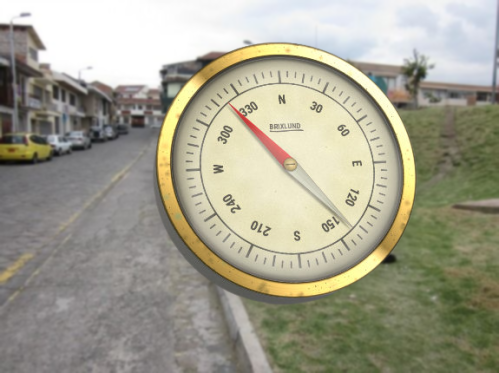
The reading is 320°
